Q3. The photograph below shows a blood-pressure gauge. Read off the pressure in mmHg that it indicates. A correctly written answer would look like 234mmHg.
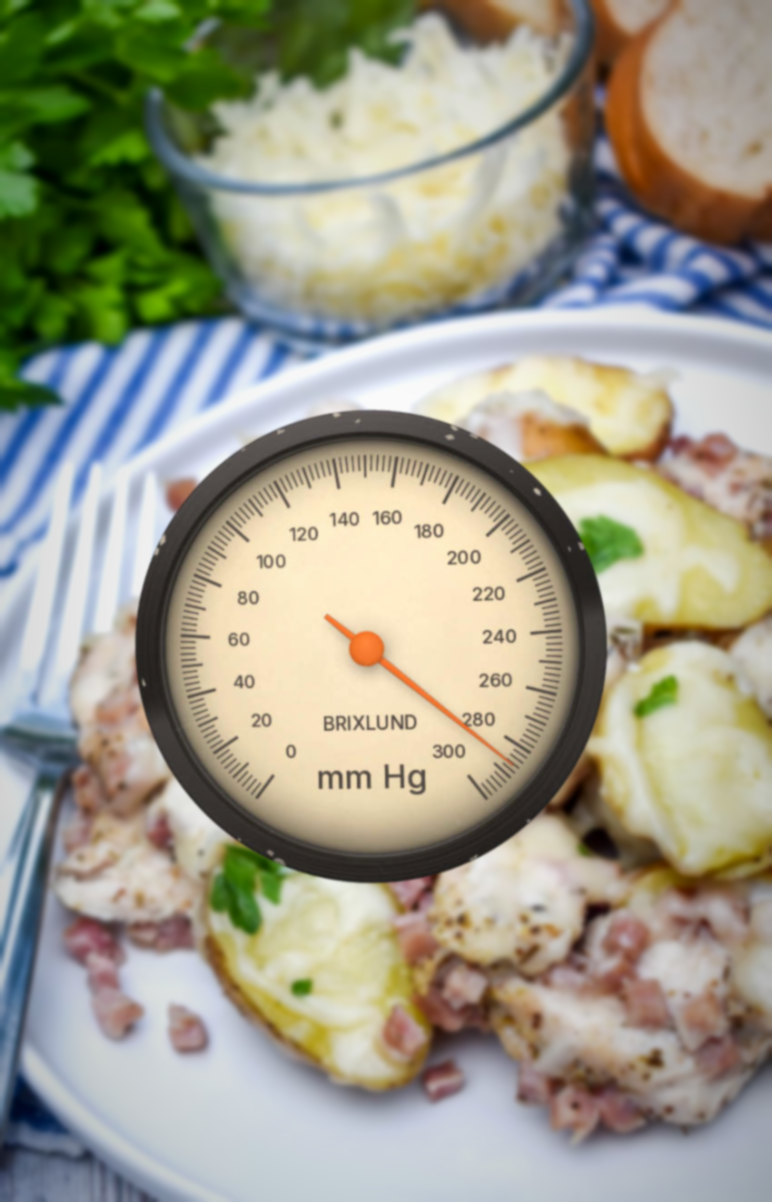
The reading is 286mmHg
